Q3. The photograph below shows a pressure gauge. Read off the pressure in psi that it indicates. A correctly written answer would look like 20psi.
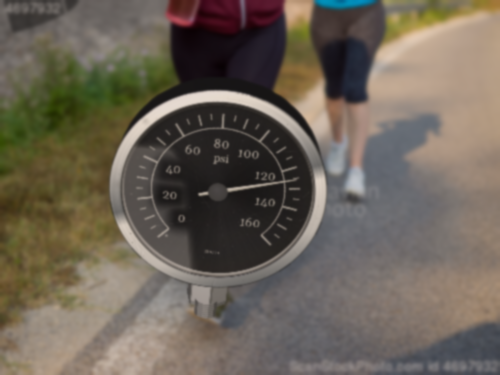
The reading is 125psi
